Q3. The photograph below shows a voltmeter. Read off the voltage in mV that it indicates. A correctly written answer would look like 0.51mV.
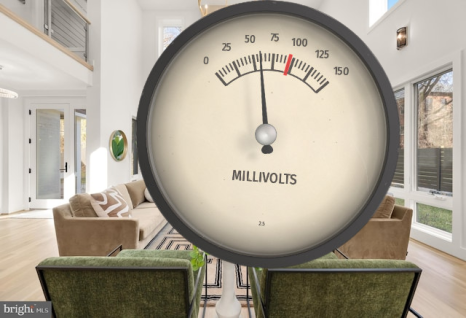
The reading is 60mV
